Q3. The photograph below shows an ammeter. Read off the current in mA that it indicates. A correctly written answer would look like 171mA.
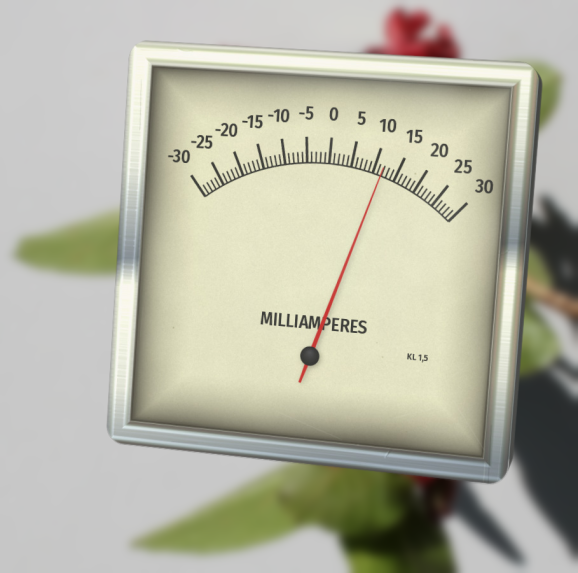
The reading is 12mA
